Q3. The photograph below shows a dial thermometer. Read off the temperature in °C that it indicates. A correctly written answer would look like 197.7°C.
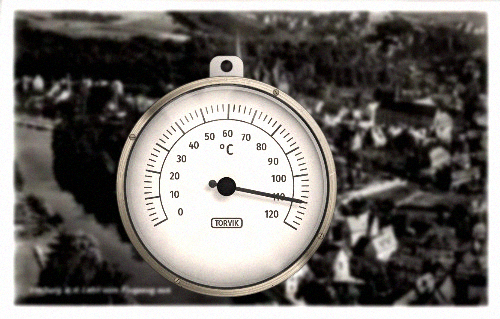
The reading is 110°C
